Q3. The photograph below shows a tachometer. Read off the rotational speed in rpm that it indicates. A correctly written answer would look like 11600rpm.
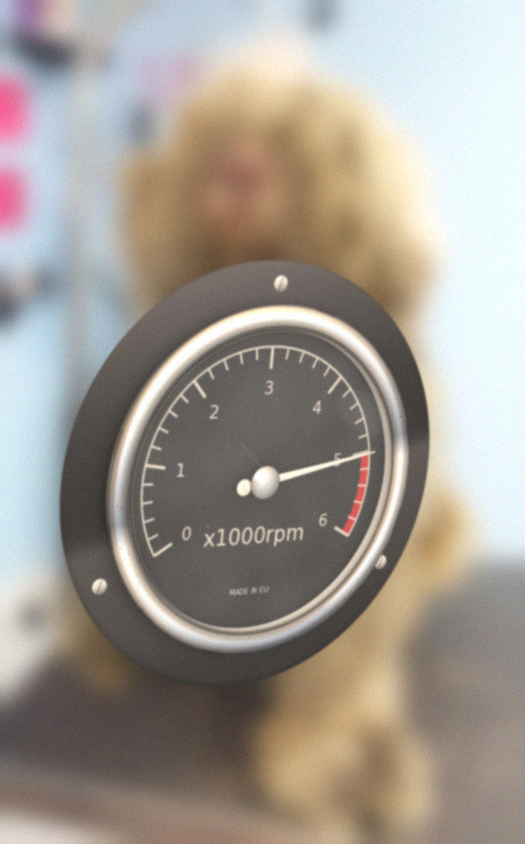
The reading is 5000rpm
